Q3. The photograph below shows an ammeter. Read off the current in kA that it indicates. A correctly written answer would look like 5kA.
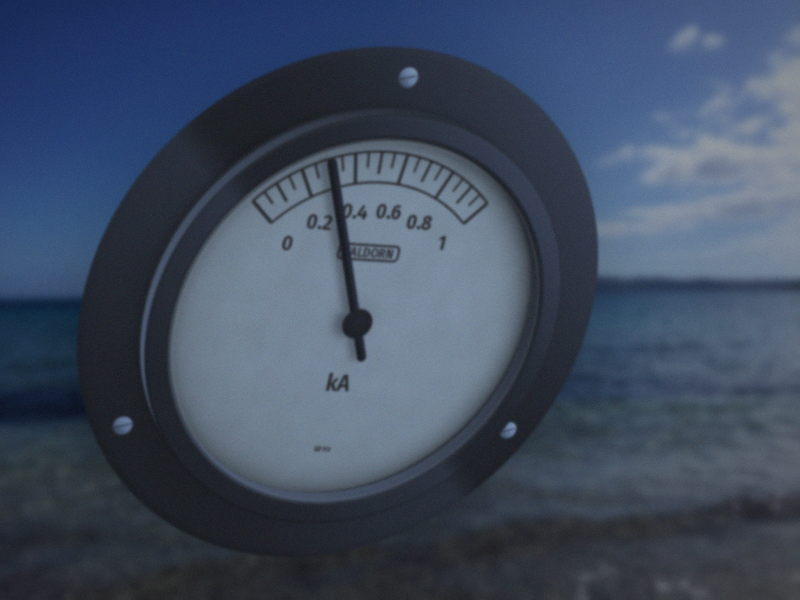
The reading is 0.3kA
